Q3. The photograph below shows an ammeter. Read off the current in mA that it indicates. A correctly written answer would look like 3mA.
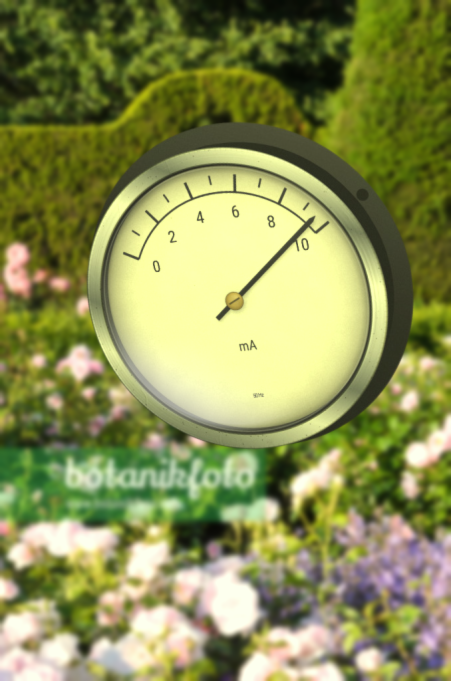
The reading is 9.5mA
